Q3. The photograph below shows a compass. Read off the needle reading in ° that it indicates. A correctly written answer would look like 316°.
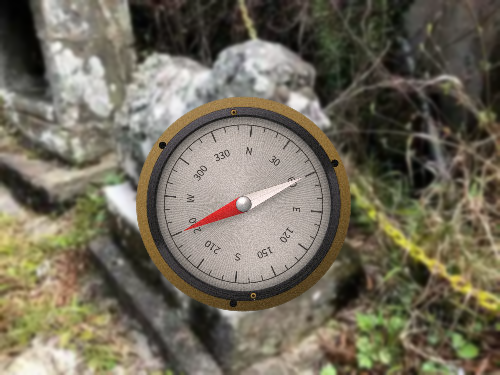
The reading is 240°
